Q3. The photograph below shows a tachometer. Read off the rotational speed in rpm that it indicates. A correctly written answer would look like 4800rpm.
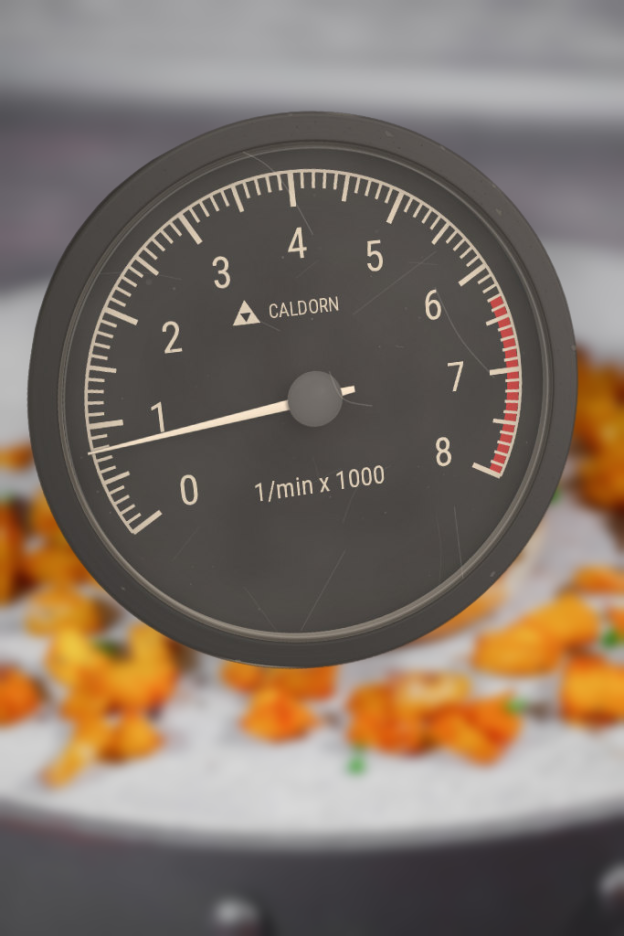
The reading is 800rpm
